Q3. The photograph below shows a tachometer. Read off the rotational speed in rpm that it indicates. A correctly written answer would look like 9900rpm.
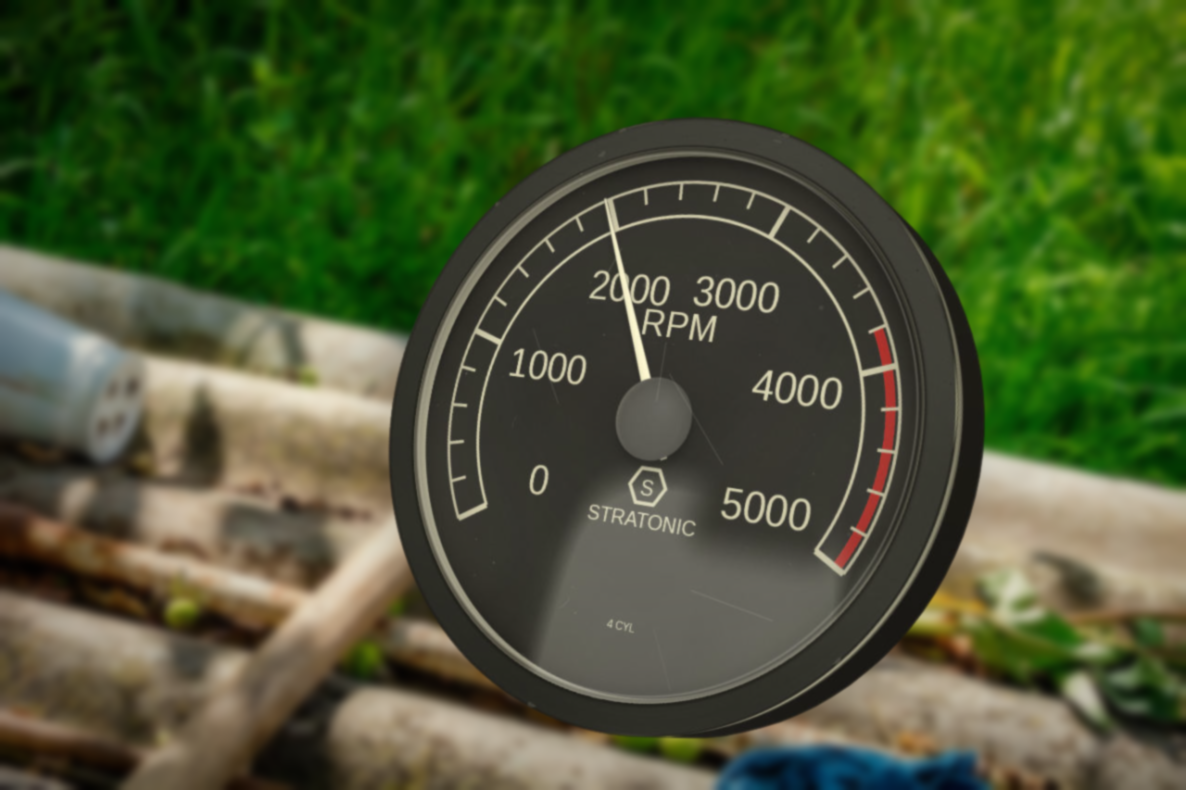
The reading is 2000rpm
